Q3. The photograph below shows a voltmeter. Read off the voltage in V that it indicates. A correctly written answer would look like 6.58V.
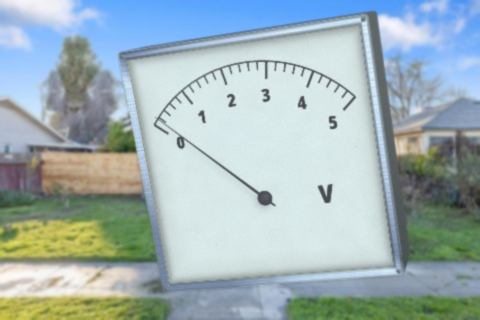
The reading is 0.2V
